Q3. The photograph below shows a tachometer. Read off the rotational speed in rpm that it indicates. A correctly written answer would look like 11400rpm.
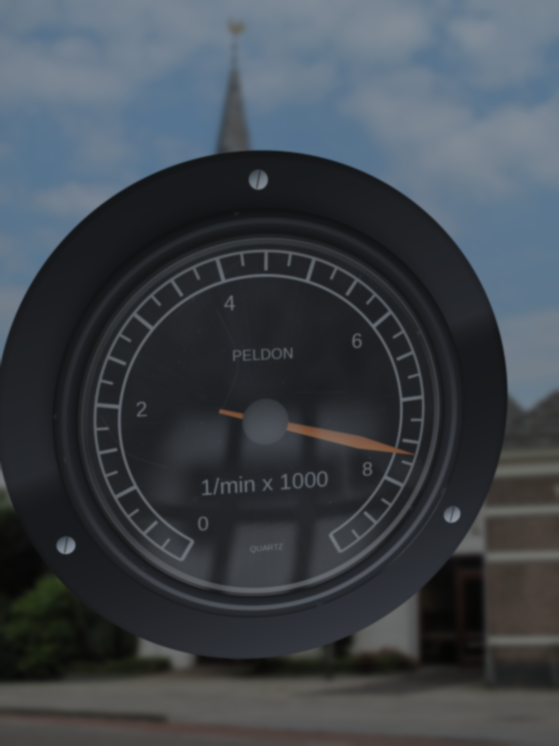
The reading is 7625rpm
